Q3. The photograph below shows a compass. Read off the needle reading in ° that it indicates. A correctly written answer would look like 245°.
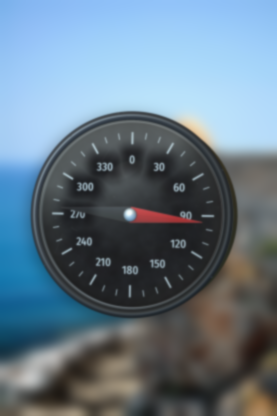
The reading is 95°
